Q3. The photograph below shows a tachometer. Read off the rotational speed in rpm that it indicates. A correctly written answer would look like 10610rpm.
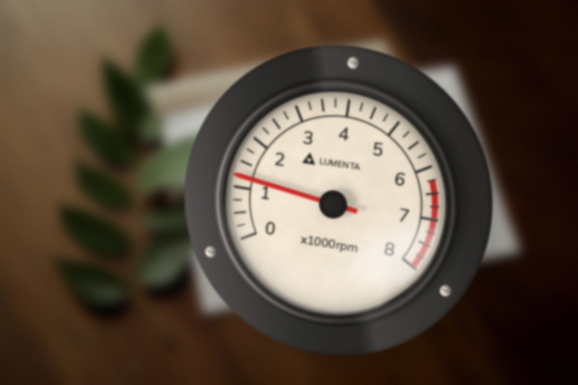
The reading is 1250rpm
